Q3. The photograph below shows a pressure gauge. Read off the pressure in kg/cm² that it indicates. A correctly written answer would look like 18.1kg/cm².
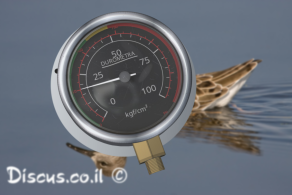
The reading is 17.5kg/cm²
